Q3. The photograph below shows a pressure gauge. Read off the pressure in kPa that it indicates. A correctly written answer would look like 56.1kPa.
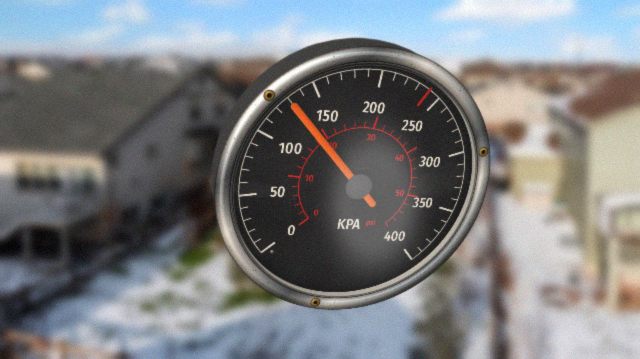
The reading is 130kPa
